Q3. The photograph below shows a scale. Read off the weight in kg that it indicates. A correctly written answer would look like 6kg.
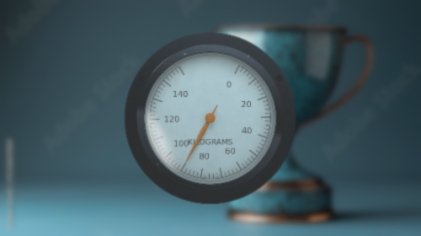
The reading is 90kg
